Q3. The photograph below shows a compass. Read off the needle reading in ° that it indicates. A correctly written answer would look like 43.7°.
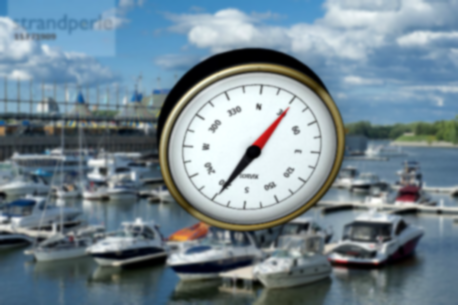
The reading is 30°
